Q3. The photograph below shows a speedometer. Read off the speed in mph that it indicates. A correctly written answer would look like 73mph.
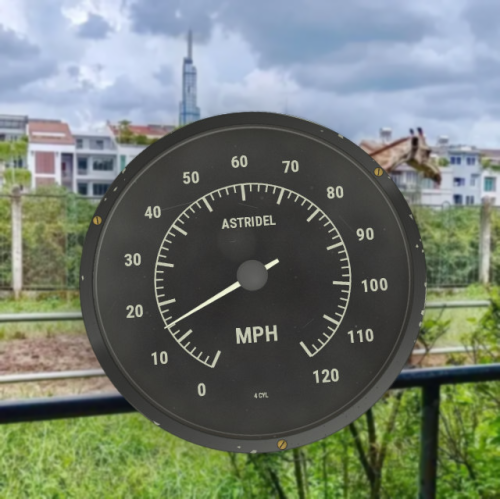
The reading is 14mph
